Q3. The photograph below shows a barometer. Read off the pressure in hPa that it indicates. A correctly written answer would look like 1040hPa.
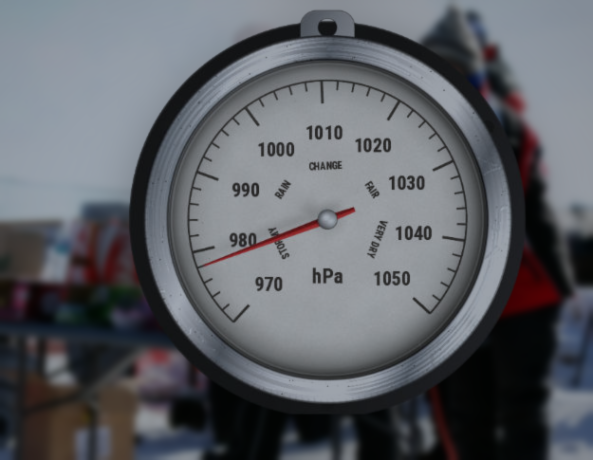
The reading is 978hPa
